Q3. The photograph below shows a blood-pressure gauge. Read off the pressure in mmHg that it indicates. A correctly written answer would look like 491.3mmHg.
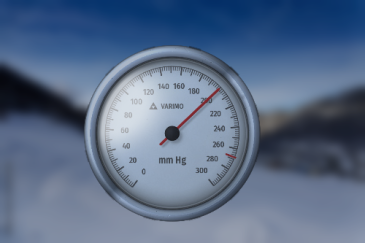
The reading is 200mmHg
